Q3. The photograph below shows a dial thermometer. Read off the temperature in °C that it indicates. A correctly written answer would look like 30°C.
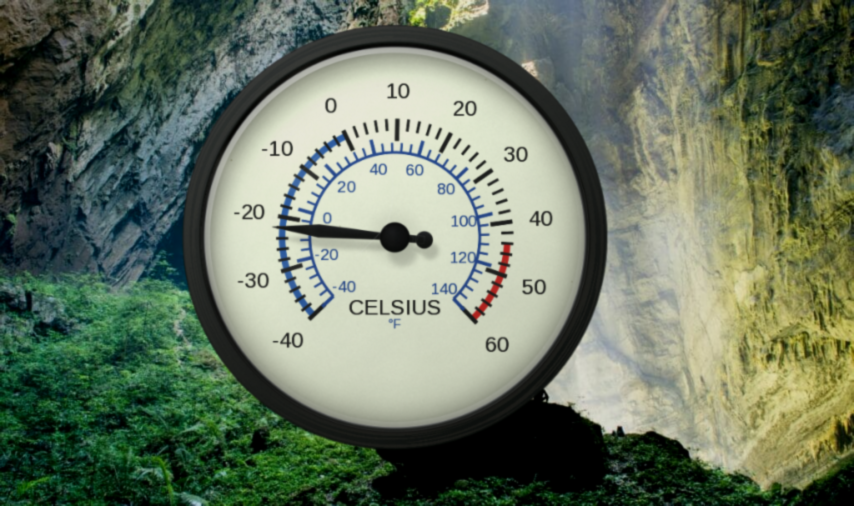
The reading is -22°C
